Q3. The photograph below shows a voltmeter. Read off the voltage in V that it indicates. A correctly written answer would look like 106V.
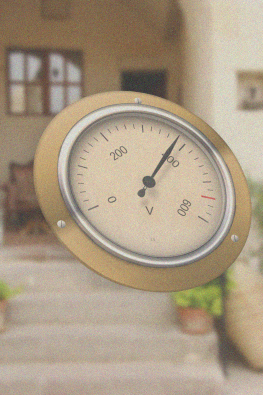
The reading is 380V
